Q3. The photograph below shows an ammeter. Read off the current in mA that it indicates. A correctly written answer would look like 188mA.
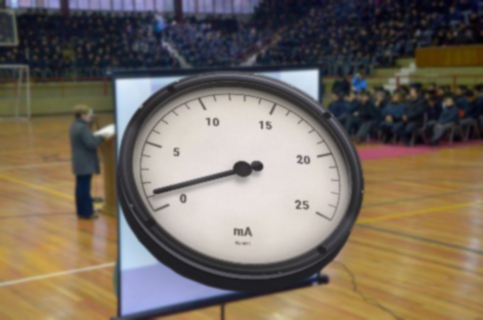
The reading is 1mA
